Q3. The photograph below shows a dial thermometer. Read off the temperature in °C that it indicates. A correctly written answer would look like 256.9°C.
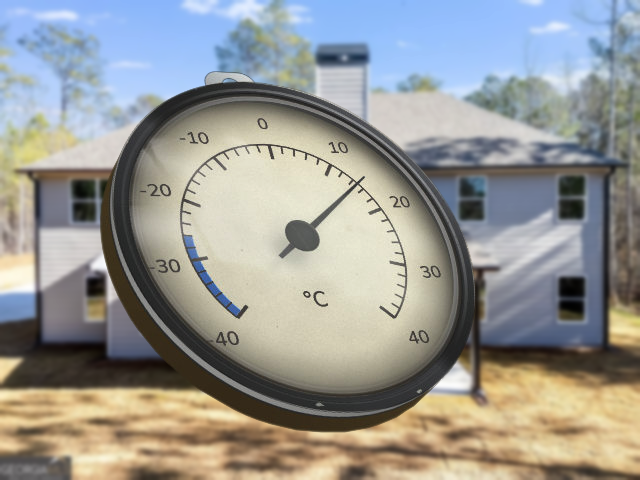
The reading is 15°C
